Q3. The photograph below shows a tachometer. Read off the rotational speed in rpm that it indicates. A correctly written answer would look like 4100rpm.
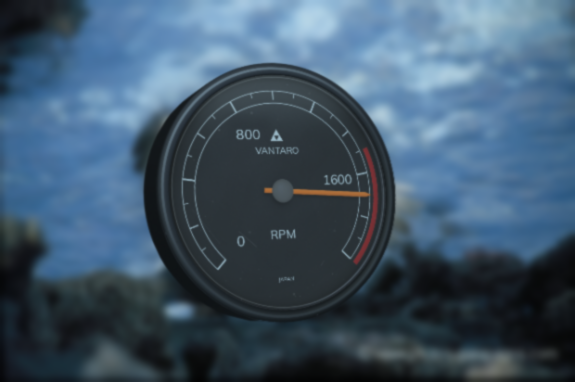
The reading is 1700rpm
